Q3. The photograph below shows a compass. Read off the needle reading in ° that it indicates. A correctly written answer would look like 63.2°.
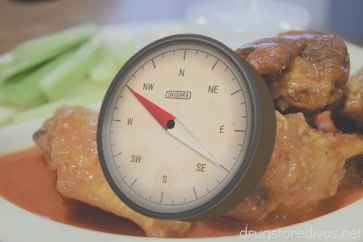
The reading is 300°
